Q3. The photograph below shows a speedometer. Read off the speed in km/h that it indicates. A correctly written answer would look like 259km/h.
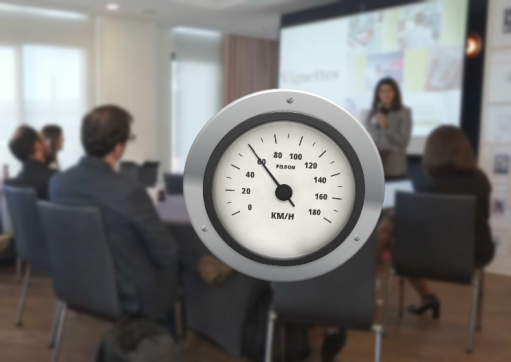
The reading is 60km/h
